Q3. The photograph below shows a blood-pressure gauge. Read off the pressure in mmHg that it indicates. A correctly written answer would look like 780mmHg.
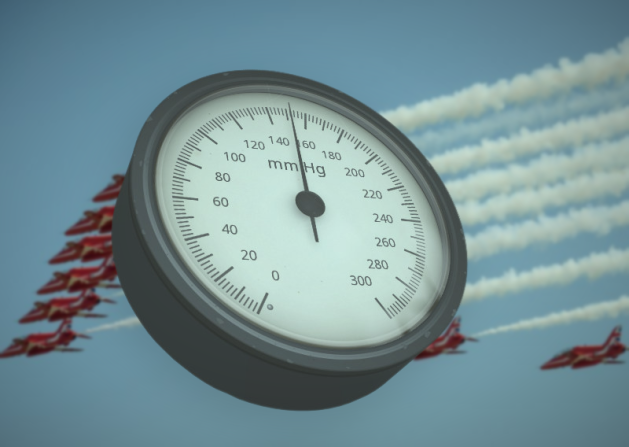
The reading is 150mmHg
